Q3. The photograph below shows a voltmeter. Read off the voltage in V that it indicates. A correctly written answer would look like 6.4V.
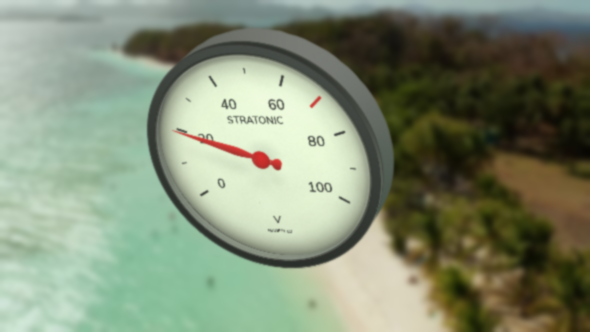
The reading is 20V
